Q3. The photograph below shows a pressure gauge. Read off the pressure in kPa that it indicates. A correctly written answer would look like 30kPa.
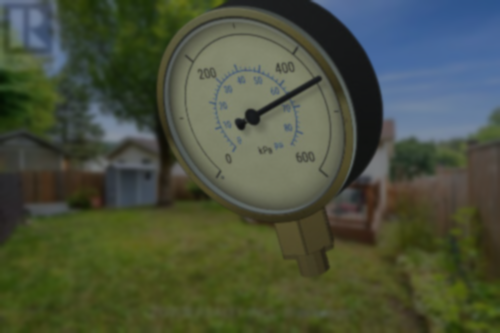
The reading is 450kPa
